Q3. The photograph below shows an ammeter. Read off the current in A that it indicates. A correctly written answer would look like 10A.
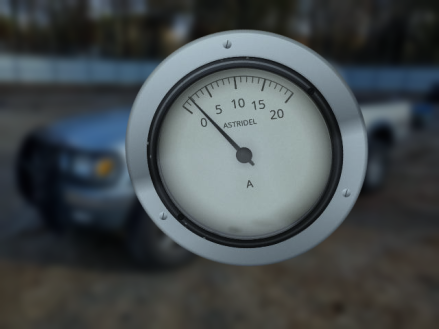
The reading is 2A
